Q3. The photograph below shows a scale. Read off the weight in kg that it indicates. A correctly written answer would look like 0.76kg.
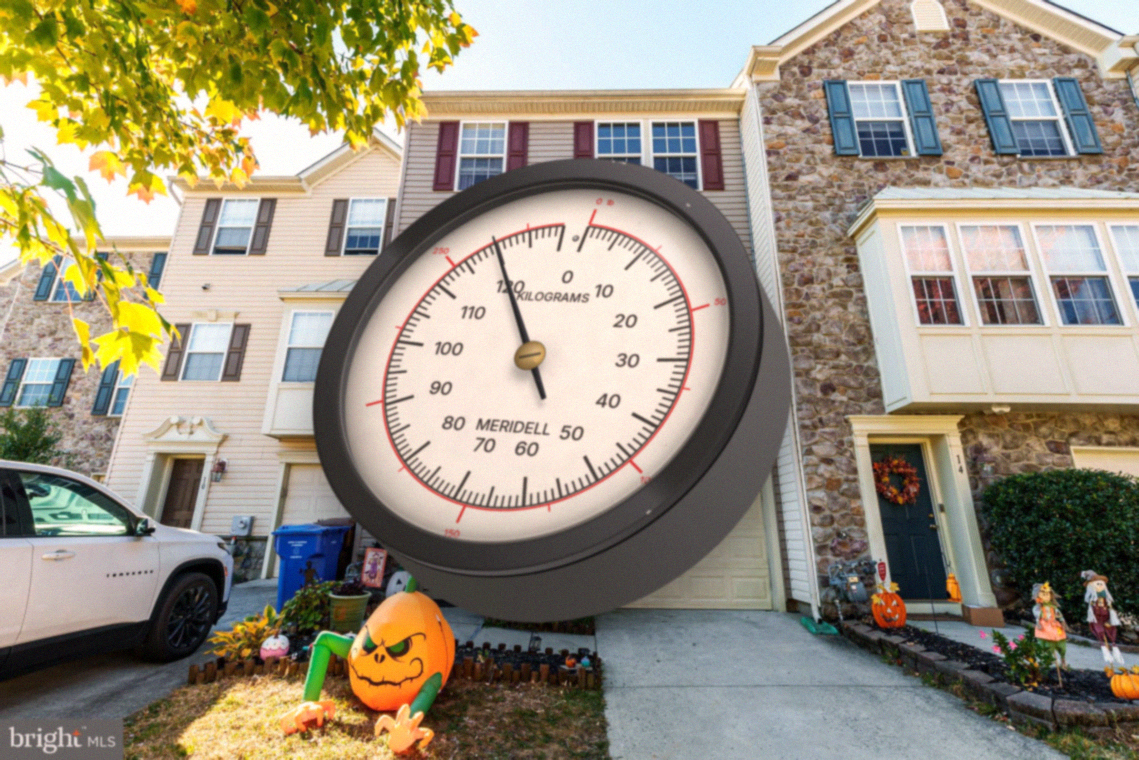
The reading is 120kg
